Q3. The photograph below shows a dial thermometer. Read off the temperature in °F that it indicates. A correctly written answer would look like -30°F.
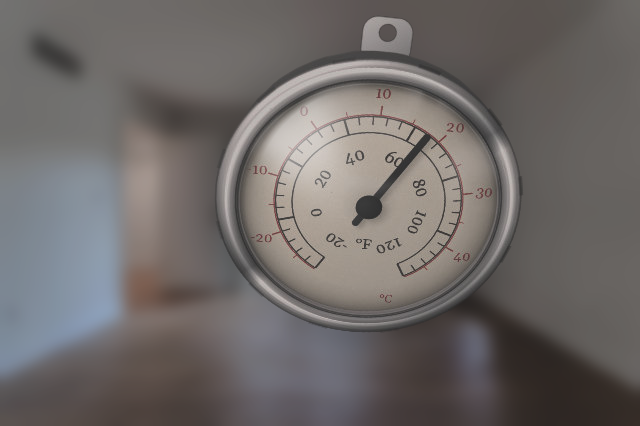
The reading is 64°F
